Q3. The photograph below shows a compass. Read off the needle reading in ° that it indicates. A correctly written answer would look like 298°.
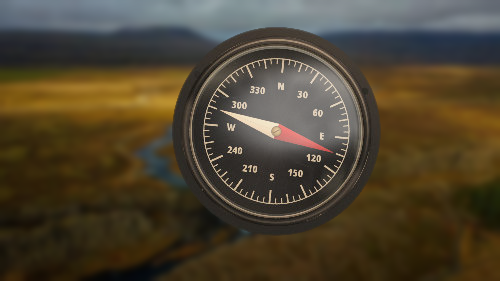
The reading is 105°
